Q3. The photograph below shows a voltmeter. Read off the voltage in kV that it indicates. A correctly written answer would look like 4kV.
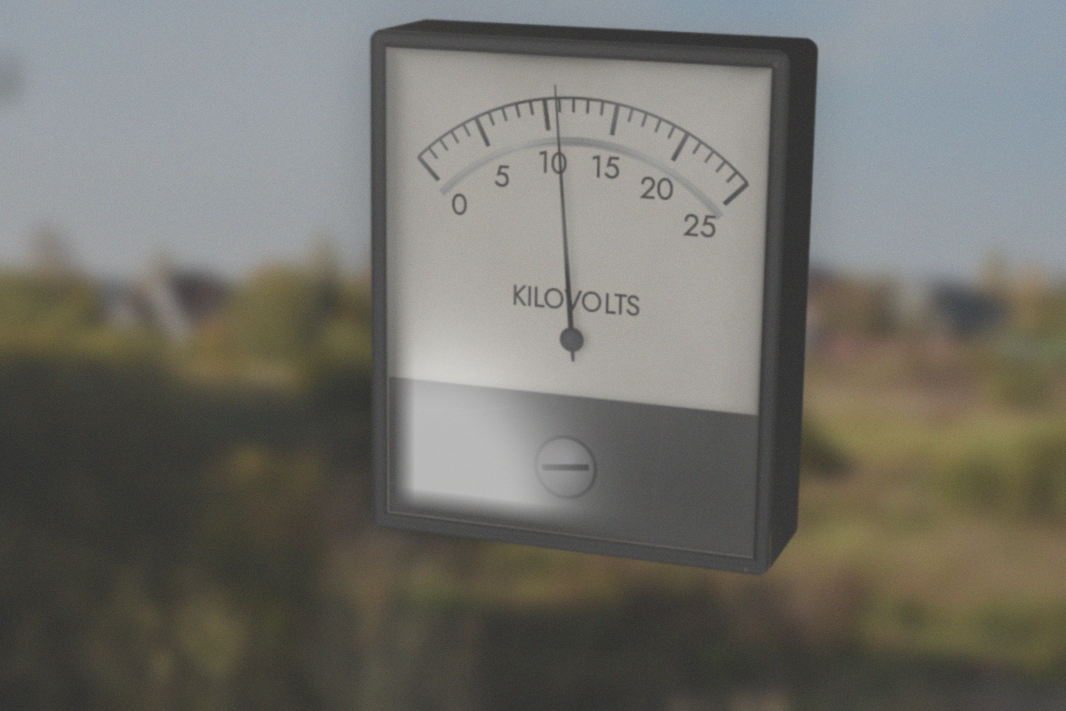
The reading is 11kV
